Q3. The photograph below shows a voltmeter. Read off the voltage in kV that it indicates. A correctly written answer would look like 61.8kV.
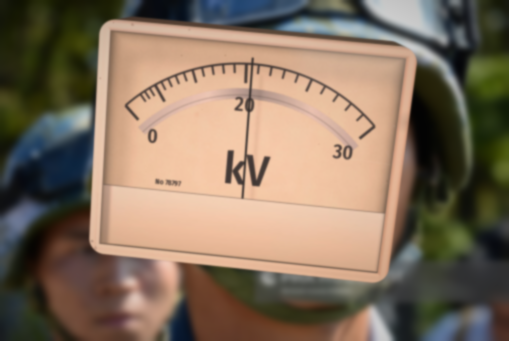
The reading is 20.5kV
